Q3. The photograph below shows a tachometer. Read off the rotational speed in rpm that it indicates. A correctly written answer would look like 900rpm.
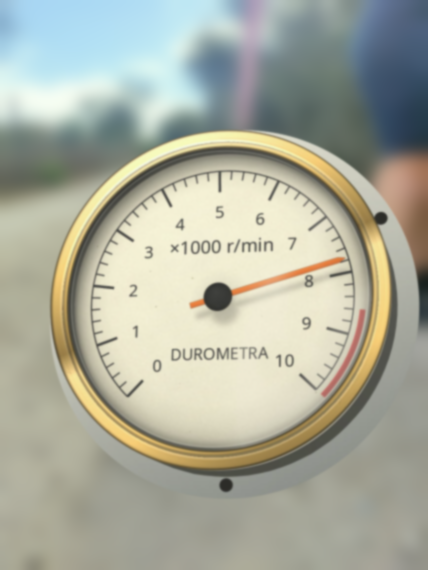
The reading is 7800rpm
